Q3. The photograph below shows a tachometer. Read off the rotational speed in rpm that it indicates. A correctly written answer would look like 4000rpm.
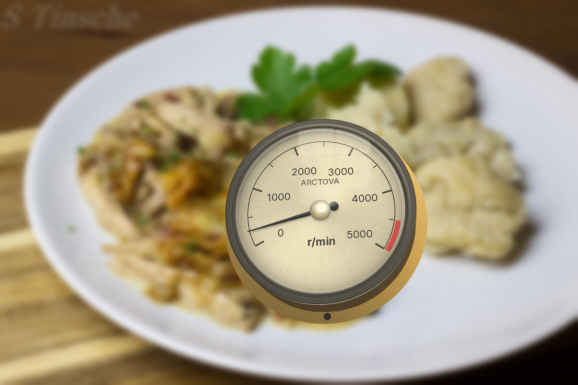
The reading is 250rpm
